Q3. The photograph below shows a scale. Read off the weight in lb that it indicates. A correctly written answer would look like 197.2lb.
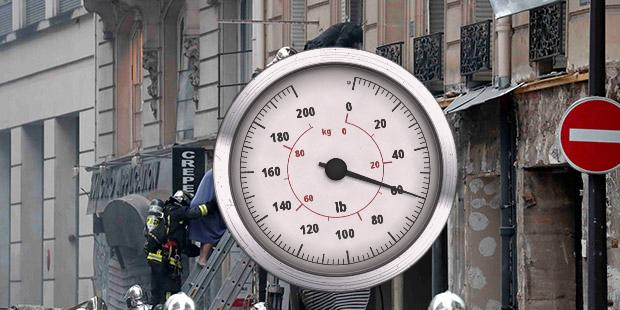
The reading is 60lb
